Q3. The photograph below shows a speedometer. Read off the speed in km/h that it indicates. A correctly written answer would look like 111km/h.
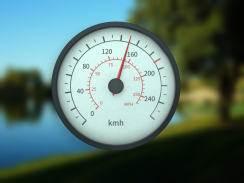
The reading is 150km/h
